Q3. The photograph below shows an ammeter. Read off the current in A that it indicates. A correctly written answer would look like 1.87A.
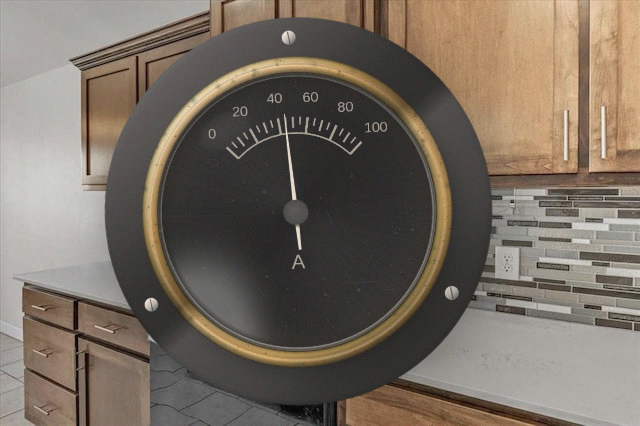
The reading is 45A
